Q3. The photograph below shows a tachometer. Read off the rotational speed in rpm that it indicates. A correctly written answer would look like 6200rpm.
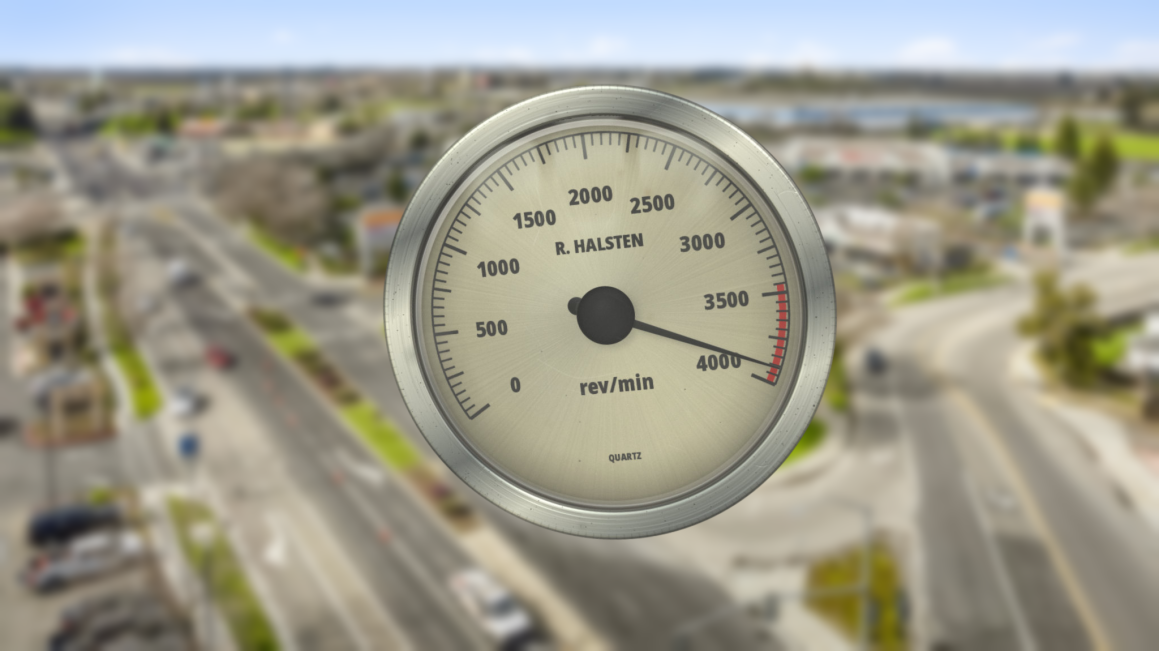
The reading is 3900rpm
